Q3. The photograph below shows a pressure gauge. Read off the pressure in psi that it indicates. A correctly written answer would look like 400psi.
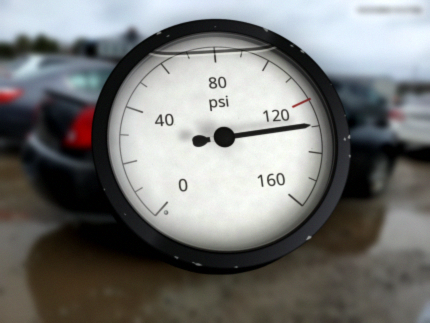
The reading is 130psi
